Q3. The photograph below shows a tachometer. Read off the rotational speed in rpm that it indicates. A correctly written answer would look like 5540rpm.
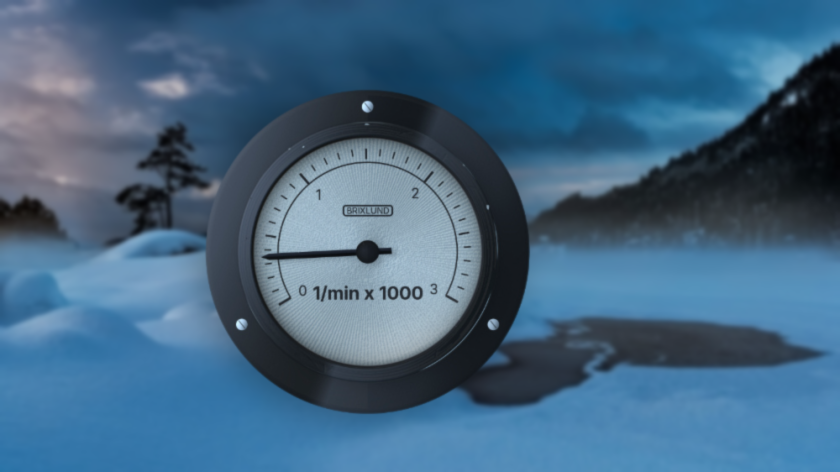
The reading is 350rpm
